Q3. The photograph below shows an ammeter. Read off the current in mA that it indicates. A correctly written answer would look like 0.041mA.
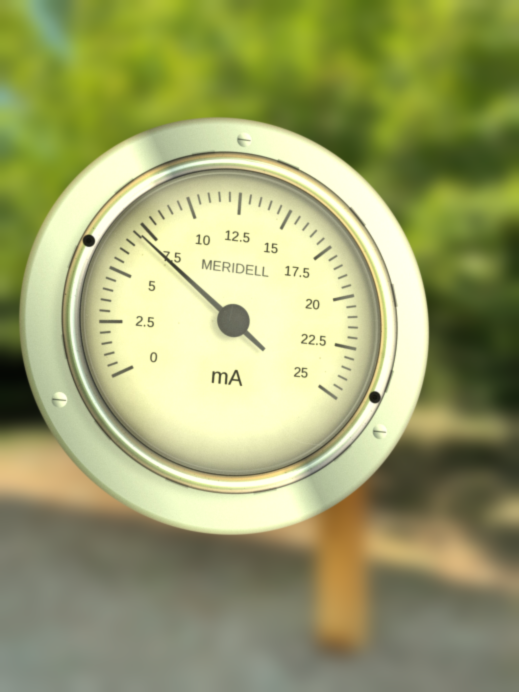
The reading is 7mA
